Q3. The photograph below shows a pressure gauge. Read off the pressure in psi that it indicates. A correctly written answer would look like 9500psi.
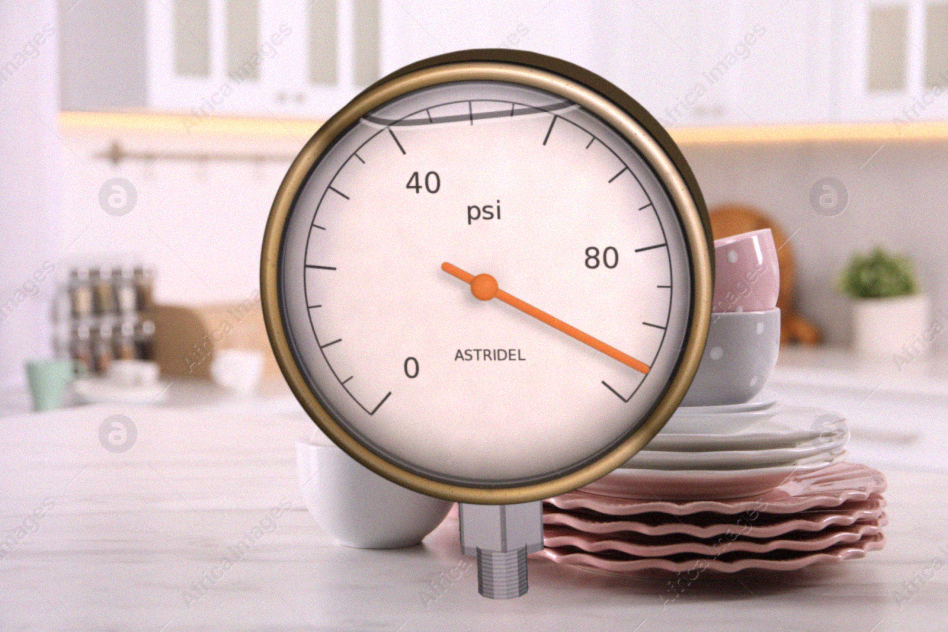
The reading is 95psi
